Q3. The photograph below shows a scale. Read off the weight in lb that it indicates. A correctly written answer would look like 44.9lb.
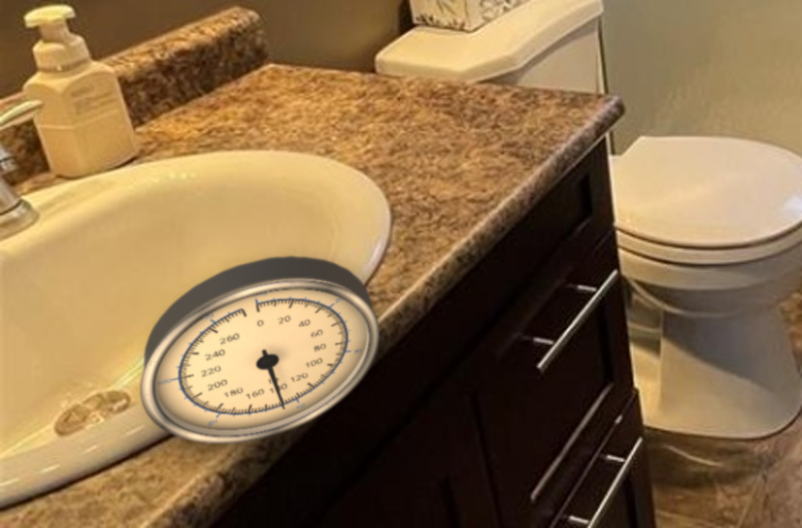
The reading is 140lb
